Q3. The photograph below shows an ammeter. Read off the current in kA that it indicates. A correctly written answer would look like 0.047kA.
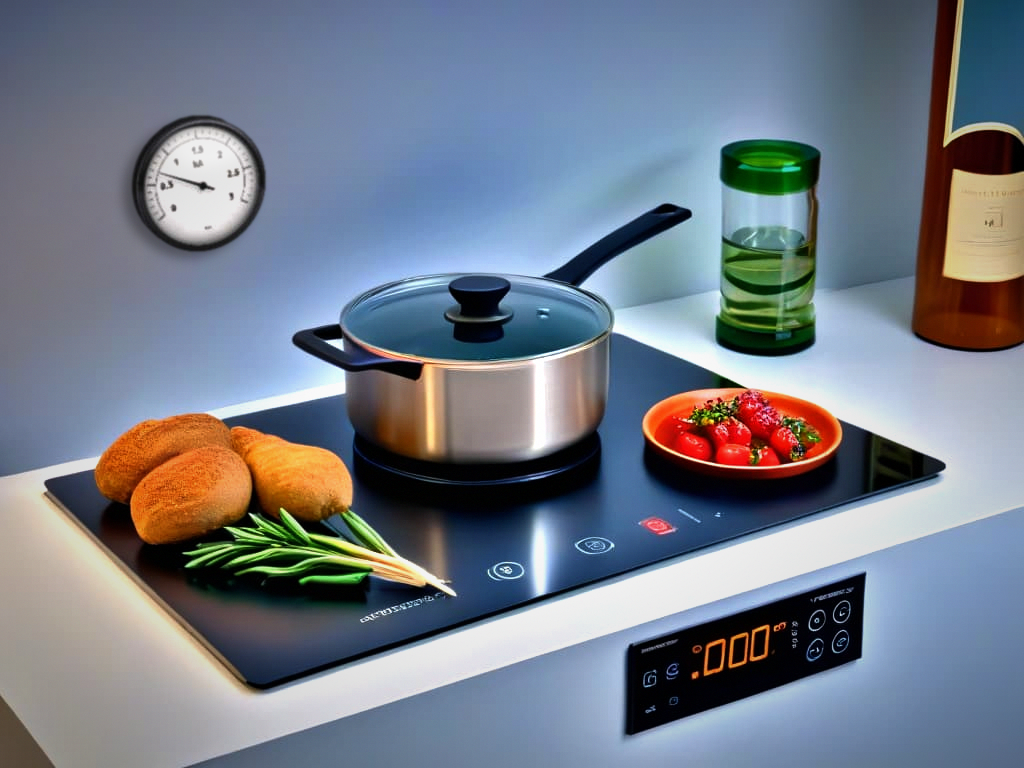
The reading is 0.7kA
